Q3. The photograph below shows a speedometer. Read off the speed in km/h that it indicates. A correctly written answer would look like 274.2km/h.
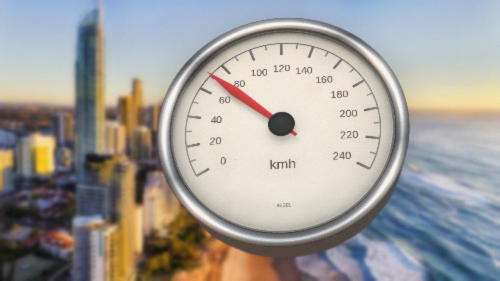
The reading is 70km/h
